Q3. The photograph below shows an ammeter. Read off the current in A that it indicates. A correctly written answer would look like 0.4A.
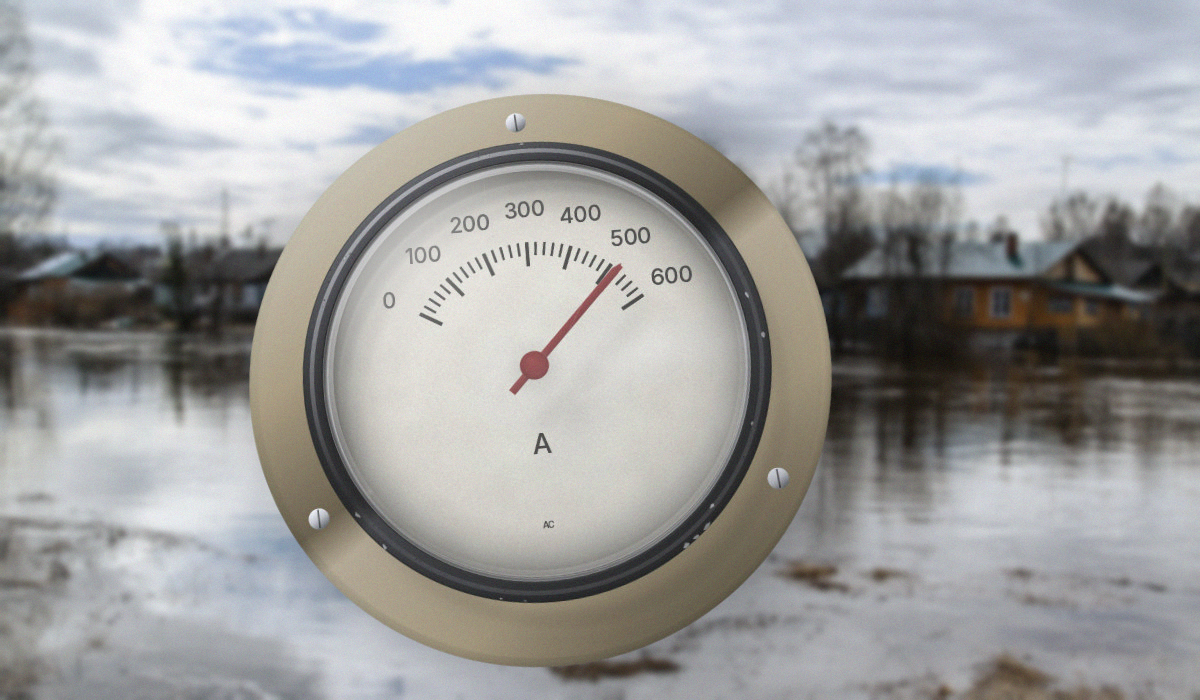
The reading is 520A
